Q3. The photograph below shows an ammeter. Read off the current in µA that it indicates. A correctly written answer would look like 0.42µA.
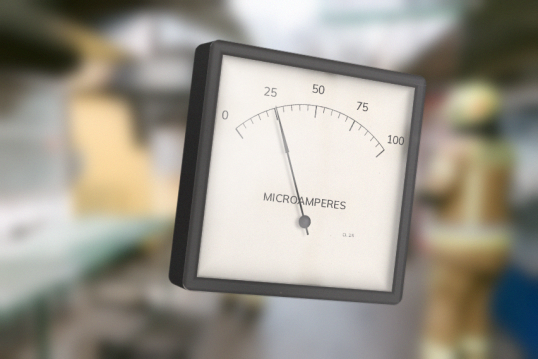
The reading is 25µA
